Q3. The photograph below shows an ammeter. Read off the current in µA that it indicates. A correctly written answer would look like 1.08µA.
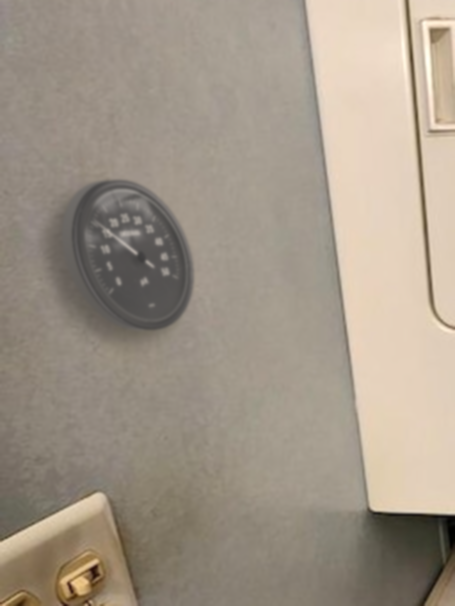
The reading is 15µA
